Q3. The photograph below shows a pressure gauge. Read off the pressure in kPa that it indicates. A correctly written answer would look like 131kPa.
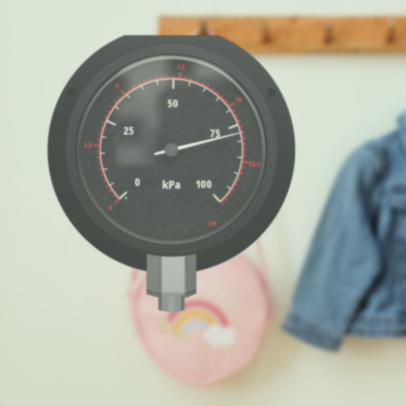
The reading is 77.5kPa
